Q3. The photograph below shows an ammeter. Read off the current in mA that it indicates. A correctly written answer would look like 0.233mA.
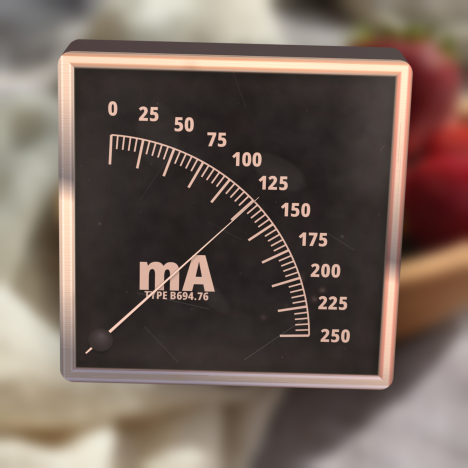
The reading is 125mA
